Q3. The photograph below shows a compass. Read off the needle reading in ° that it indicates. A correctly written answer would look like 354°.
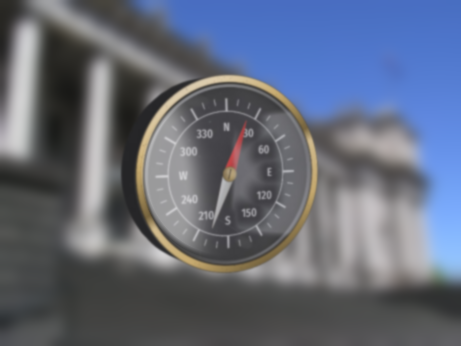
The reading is 20°
